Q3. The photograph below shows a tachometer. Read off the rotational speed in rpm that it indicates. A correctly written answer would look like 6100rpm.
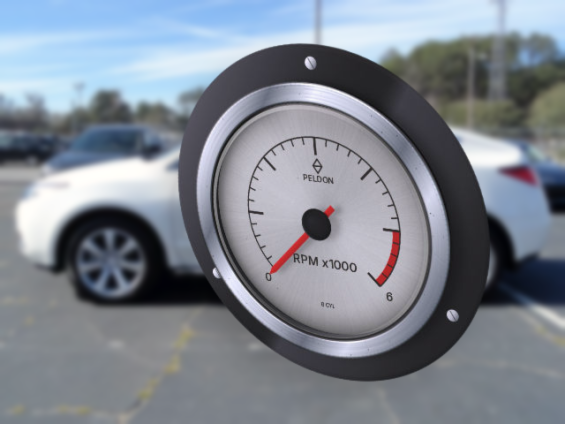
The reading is 0rpm
